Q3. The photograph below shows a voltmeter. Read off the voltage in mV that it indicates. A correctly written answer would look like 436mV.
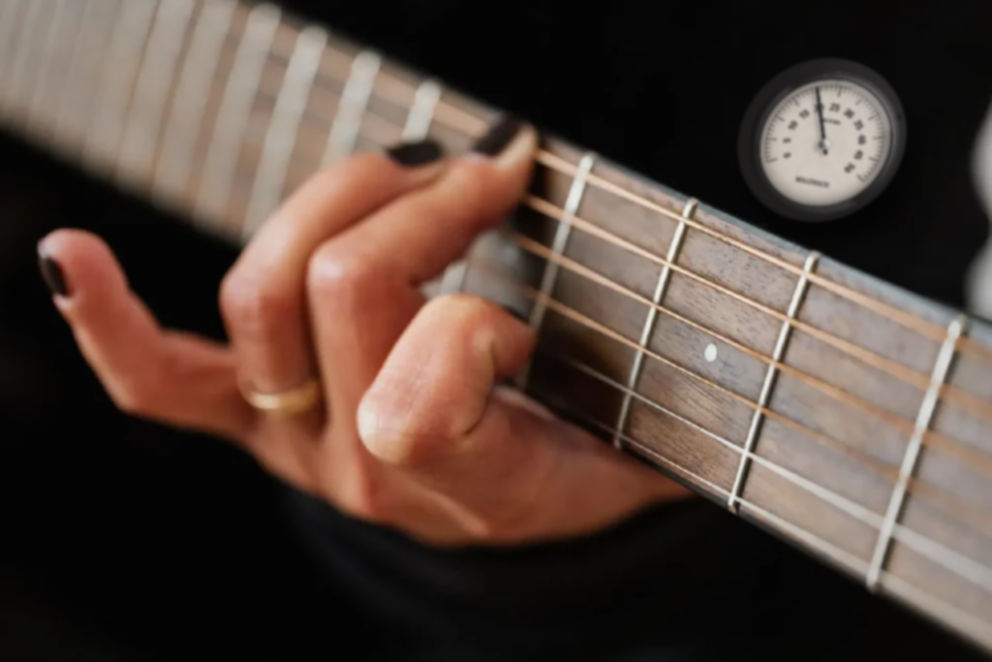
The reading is 20mV
